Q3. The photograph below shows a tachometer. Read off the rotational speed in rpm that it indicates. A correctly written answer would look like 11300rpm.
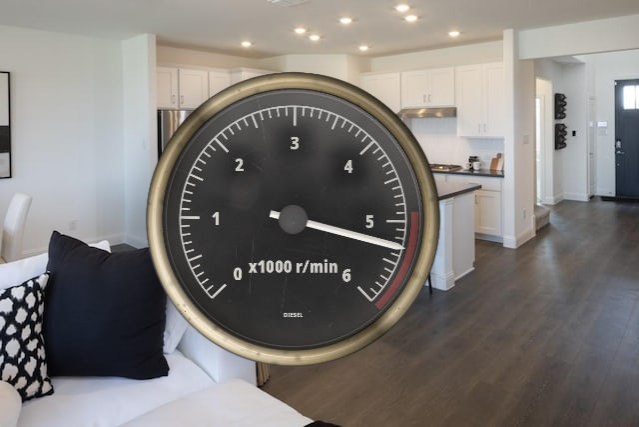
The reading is 5300rpm
